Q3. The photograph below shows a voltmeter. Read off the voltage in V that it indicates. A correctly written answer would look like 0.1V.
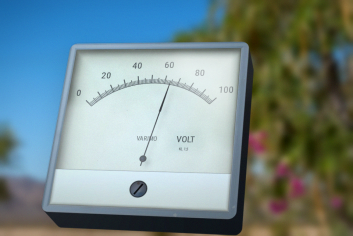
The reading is 65V
